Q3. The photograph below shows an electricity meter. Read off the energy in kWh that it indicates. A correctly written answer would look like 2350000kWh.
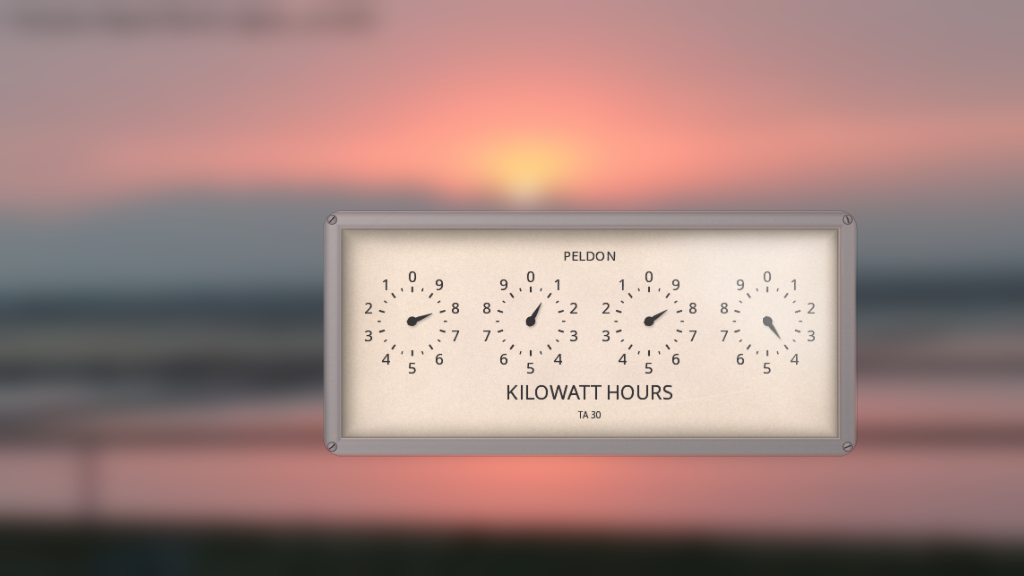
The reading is 8084kWh
